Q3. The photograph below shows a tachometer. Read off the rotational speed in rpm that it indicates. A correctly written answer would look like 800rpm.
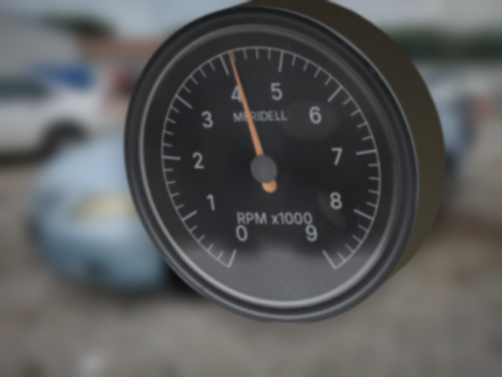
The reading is 4200rpm
